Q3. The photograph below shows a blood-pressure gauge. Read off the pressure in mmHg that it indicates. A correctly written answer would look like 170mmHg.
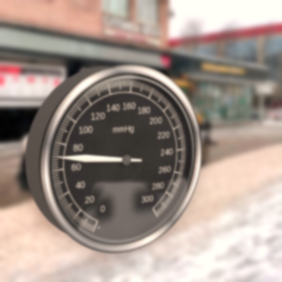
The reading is 70mmHg
